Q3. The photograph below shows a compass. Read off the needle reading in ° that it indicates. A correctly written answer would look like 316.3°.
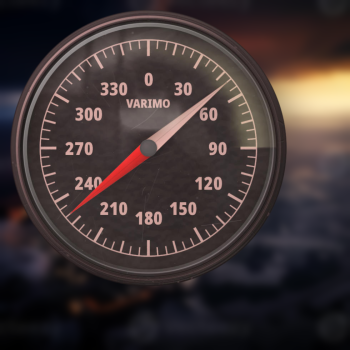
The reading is 230°
